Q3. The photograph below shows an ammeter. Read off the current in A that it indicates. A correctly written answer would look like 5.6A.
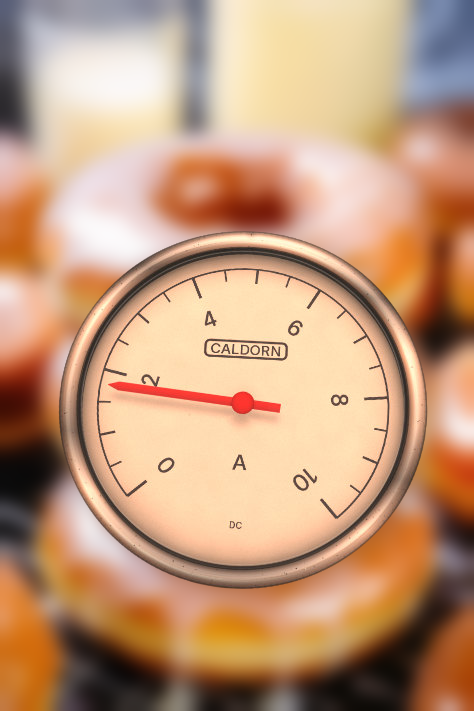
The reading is 1.75A
